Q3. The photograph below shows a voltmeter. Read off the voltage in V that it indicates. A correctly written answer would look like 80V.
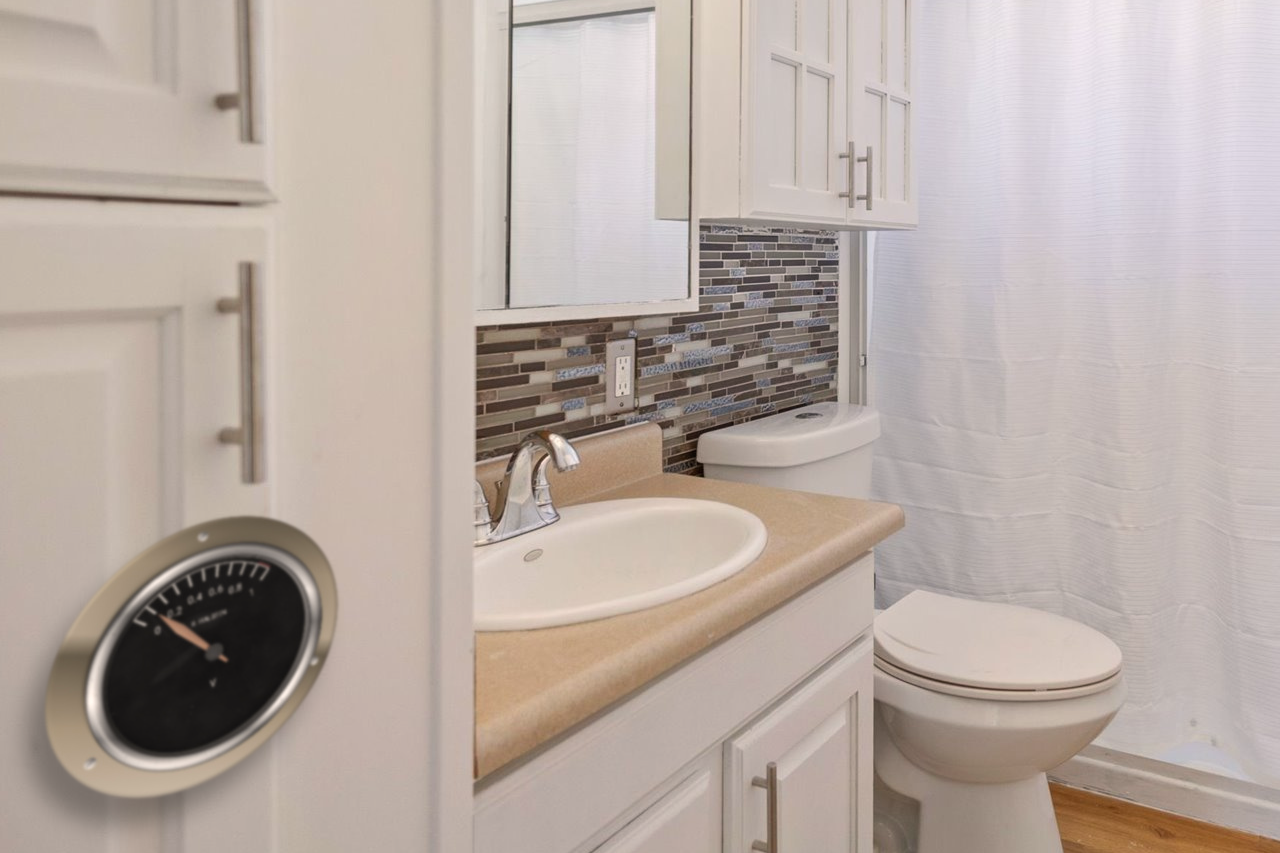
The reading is 0.1V
